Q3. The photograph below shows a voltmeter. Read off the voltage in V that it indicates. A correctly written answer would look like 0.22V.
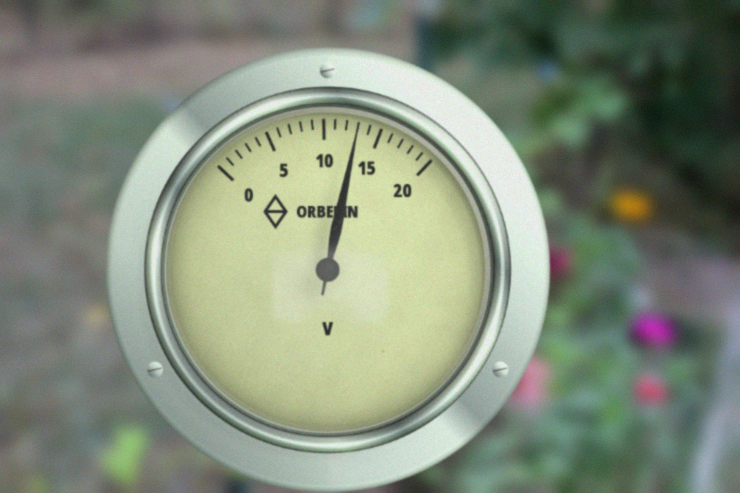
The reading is 13V
